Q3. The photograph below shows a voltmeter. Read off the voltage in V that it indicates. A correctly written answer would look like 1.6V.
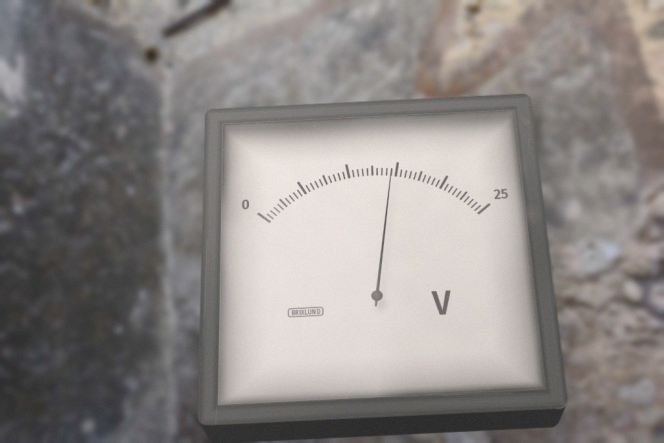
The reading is 14.5V
